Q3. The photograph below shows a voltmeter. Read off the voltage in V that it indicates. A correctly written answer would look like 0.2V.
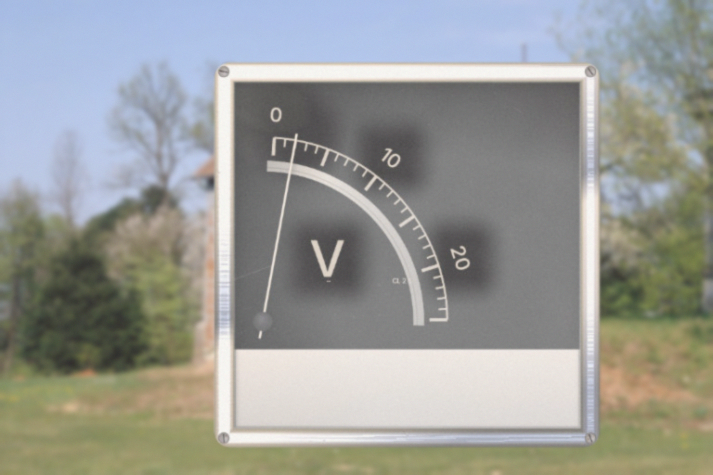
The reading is 2V
